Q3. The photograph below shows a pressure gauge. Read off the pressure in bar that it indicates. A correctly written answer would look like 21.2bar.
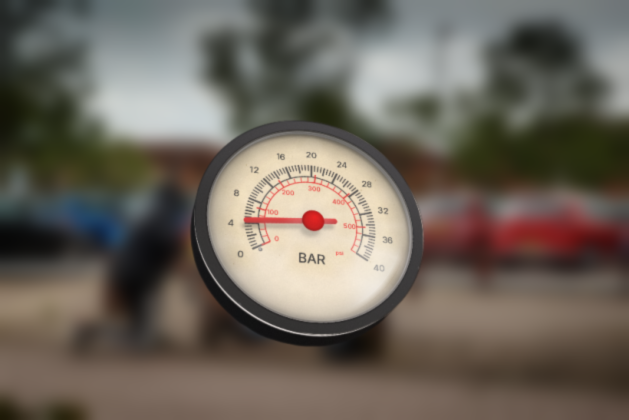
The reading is 4bar
